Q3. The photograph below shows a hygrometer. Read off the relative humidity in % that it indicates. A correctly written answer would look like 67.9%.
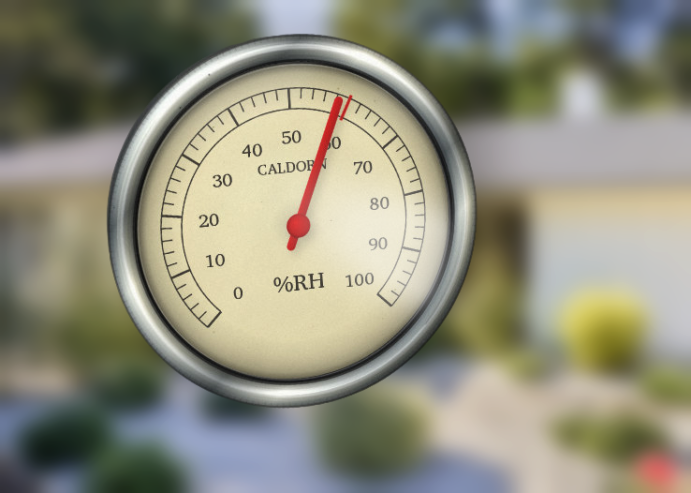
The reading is 58%
